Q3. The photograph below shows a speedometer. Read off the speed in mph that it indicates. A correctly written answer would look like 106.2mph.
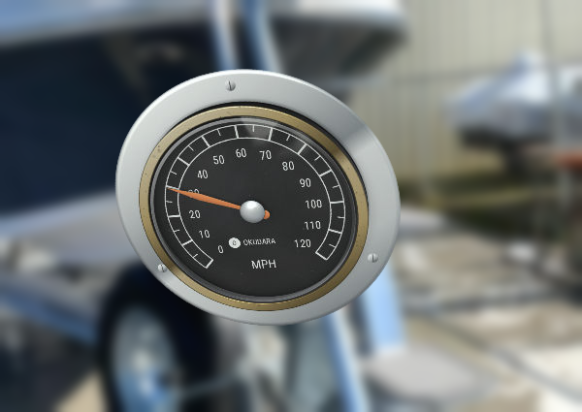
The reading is 30mph
